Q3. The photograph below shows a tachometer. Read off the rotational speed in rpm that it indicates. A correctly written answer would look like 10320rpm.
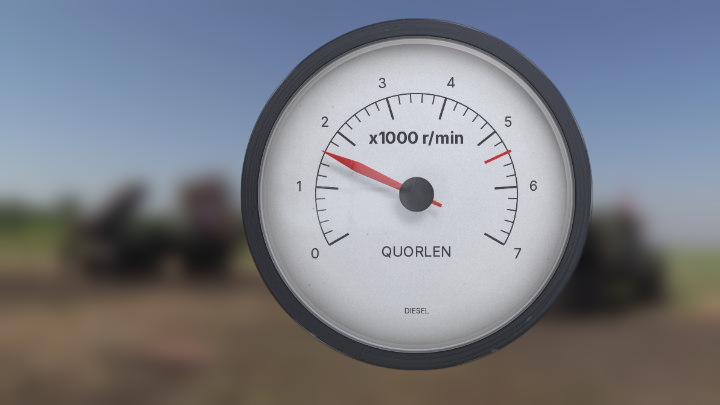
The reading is 1600rpm
